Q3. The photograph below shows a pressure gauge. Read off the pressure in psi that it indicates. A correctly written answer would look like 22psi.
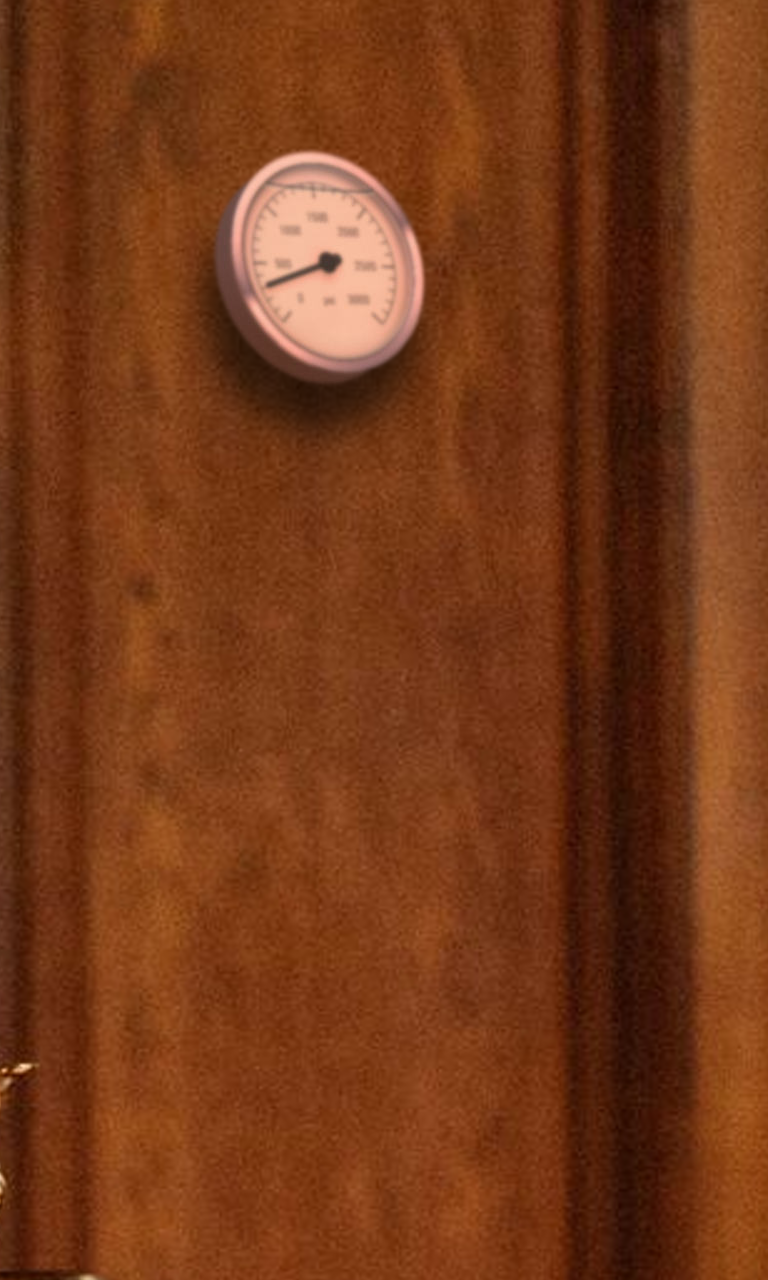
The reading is 300psi
